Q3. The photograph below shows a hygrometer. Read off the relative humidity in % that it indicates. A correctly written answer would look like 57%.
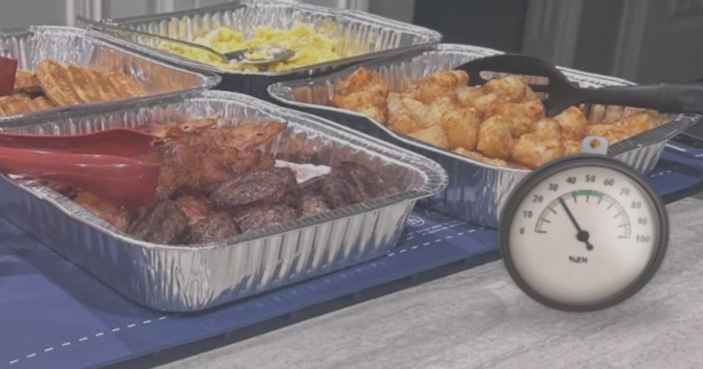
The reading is 30%
